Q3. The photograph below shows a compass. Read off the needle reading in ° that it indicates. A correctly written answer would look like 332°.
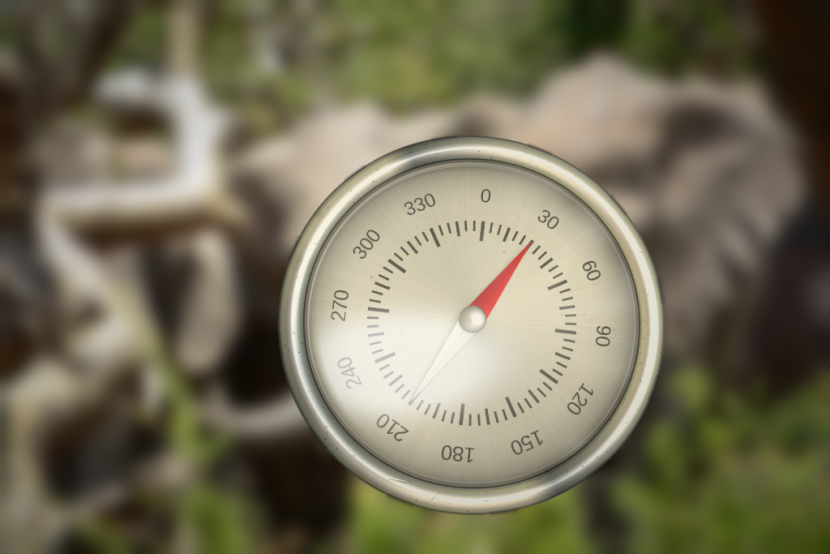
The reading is 30°
